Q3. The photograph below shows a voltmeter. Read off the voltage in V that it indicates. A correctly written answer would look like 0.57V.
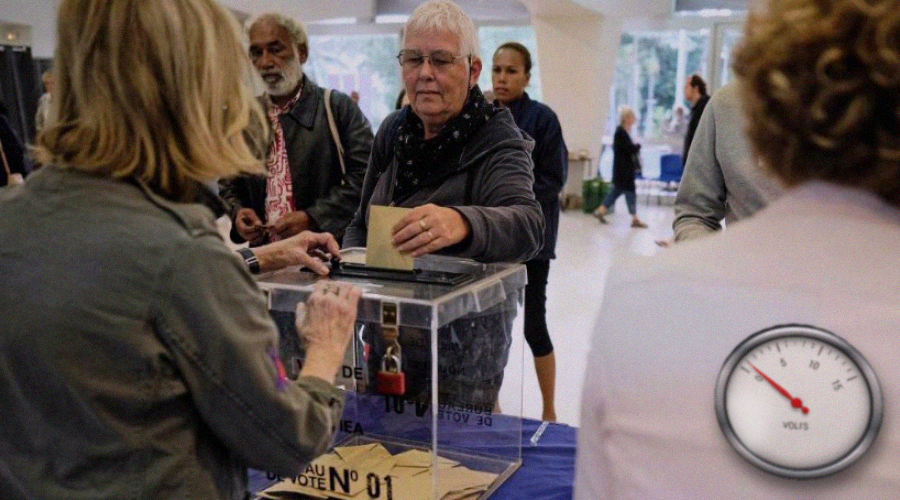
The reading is 1V
